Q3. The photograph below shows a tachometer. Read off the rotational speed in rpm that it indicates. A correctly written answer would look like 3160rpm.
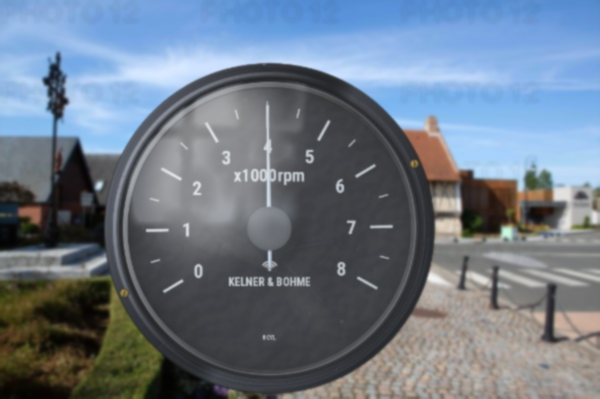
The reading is 4000rpm
